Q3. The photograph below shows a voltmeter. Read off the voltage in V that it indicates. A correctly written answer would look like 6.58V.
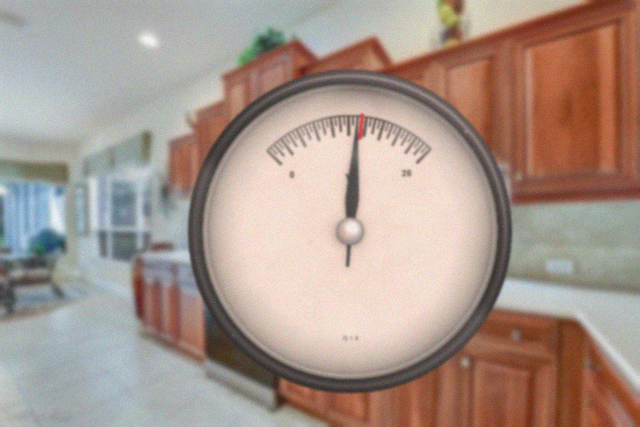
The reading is 11V
